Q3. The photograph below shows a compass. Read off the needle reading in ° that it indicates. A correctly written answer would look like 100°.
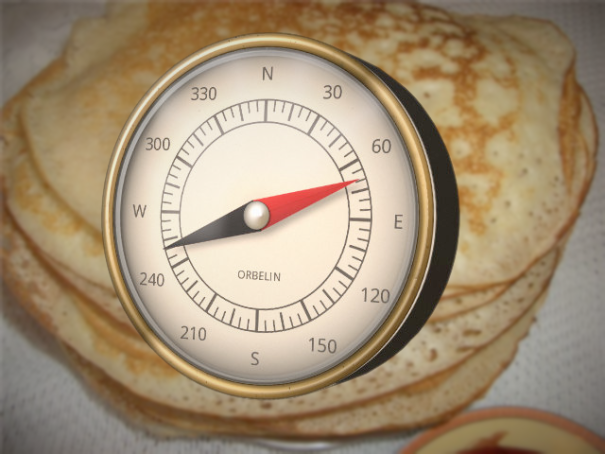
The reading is 70°
